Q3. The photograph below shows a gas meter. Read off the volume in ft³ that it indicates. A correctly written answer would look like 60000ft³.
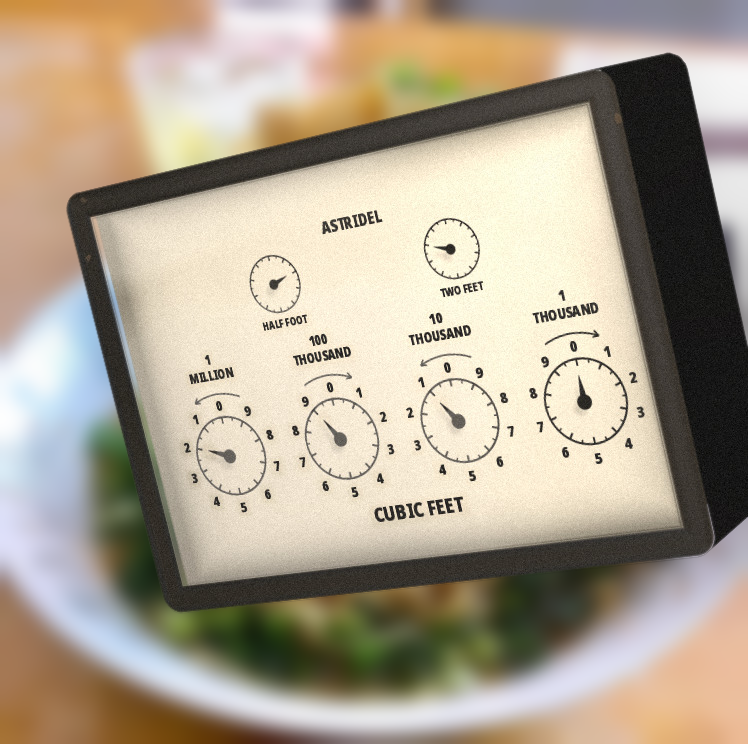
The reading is 191000ft³
